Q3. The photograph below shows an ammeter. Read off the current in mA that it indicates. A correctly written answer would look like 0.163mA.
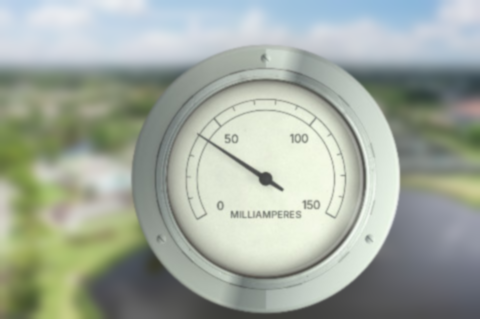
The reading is 40mA
